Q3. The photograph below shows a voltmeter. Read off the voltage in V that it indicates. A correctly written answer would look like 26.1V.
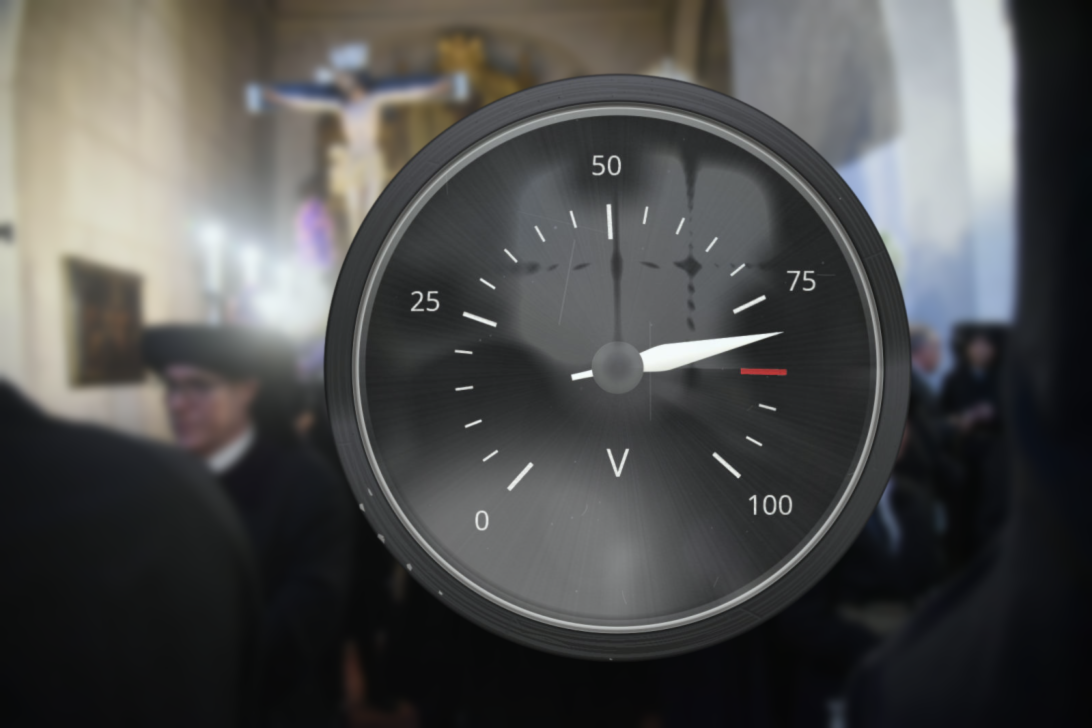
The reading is 80V
